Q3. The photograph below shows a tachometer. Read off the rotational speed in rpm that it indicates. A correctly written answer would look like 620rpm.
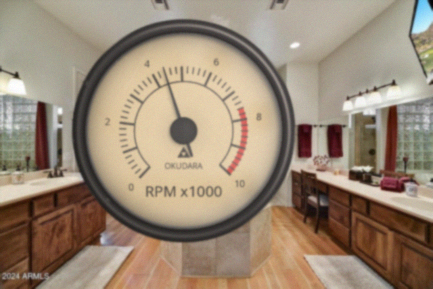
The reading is 4400rpm
